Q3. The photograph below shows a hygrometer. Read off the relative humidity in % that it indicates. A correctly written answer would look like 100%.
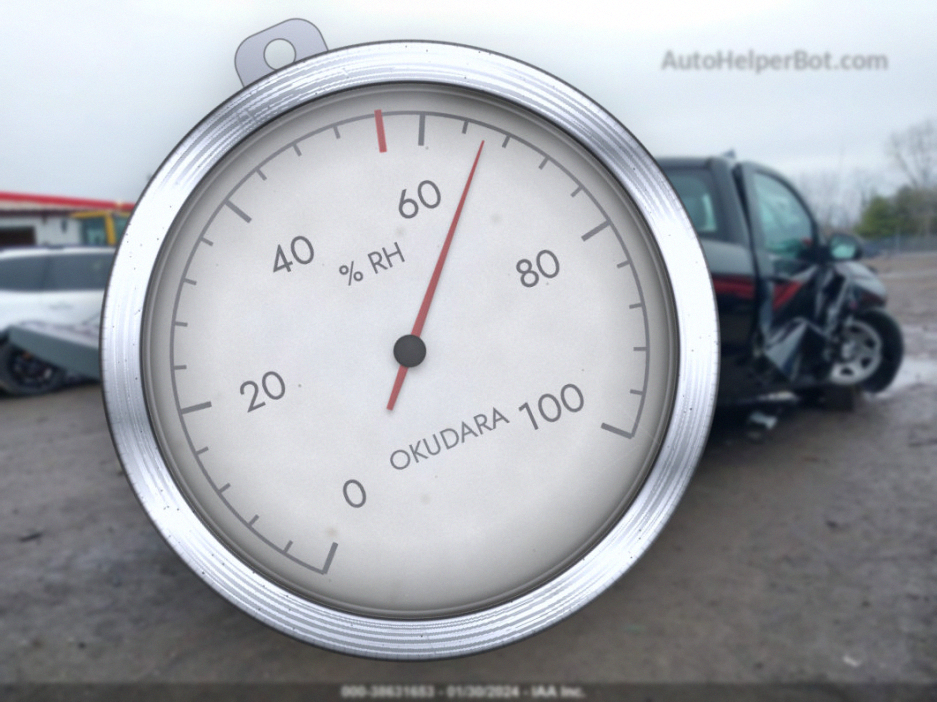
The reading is 66%
